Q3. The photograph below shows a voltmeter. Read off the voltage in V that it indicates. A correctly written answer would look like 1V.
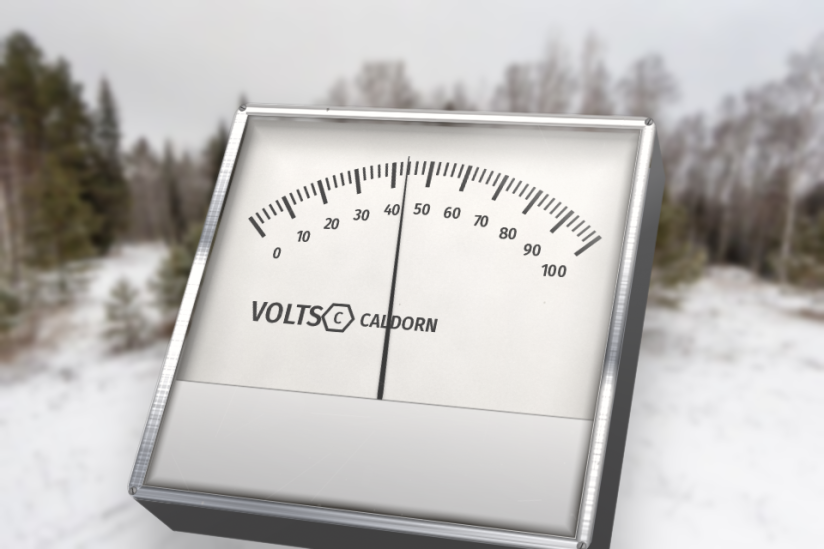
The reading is 44V
